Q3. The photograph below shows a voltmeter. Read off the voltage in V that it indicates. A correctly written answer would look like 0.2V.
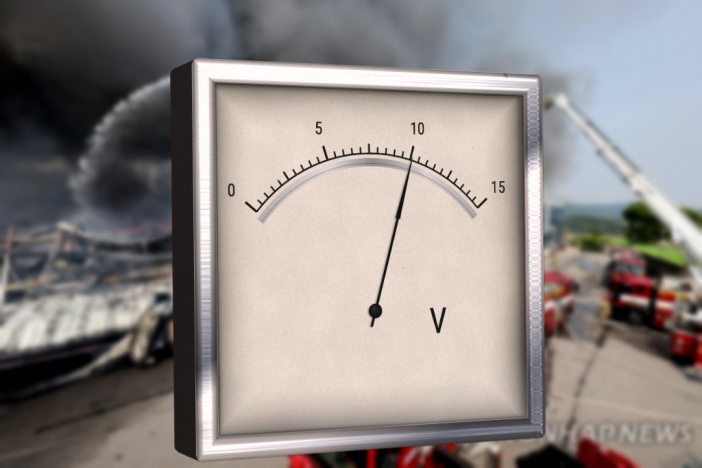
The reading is 10V
